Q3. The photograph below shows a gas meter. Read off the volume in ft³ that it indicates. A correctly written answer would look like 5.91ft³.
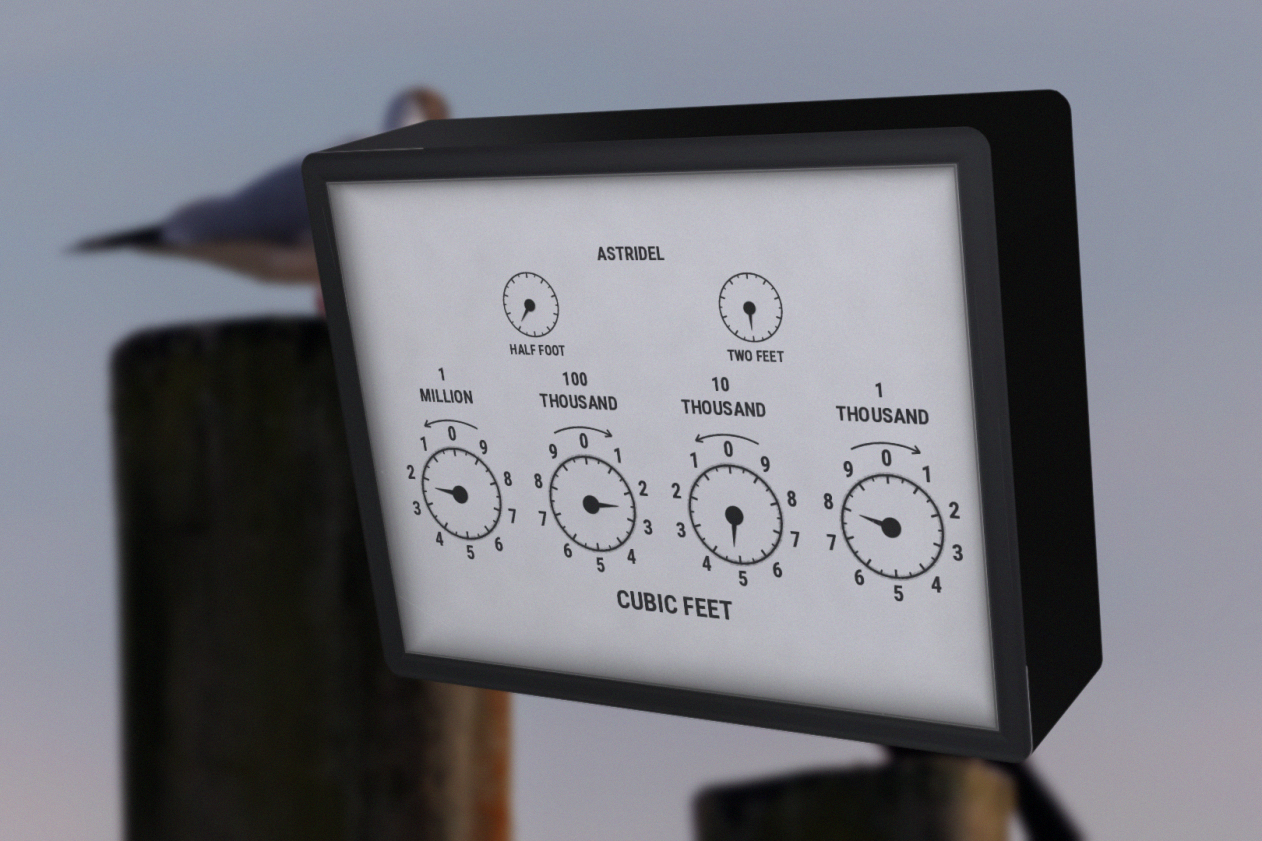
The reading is 224800ft³
